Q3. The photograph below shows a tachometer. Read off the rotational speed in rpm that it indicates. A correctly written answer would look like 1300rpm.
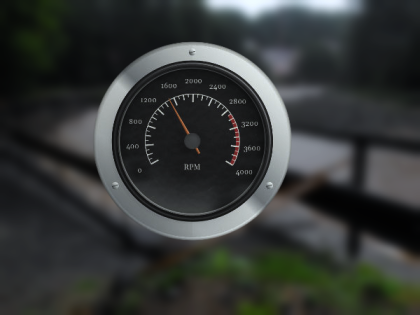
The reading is 1500rpm
